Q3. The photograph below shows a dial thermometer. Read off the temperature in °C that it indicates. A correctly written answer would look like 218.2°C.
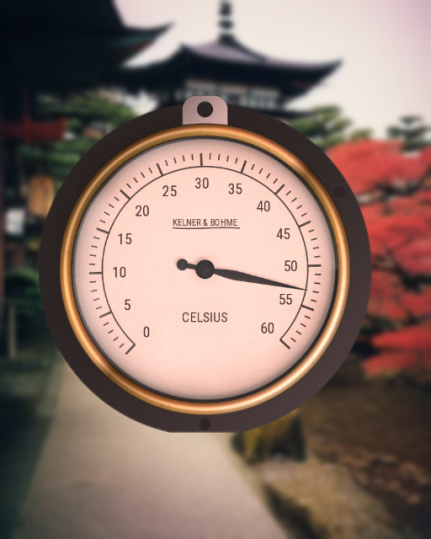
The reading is 53°C
